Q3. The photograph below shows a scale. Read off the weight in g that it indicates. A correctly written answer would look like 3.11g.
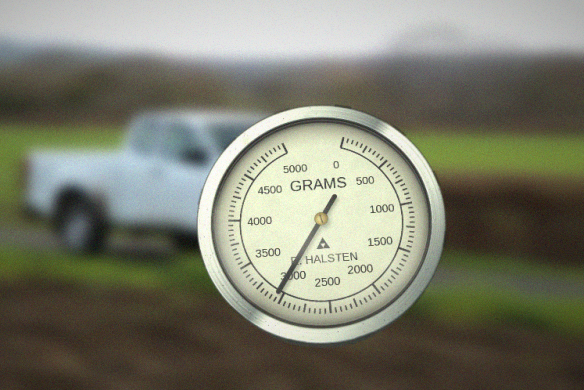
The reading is 3050g
